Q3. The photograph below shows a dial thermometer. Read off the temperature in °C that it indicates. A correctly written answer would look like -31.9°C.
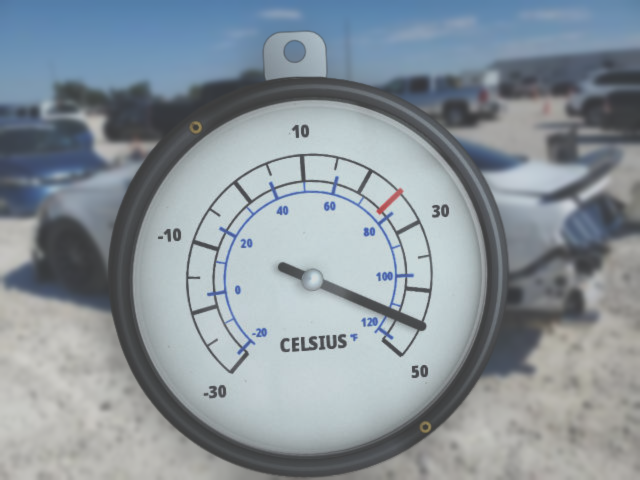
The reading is 45°C
